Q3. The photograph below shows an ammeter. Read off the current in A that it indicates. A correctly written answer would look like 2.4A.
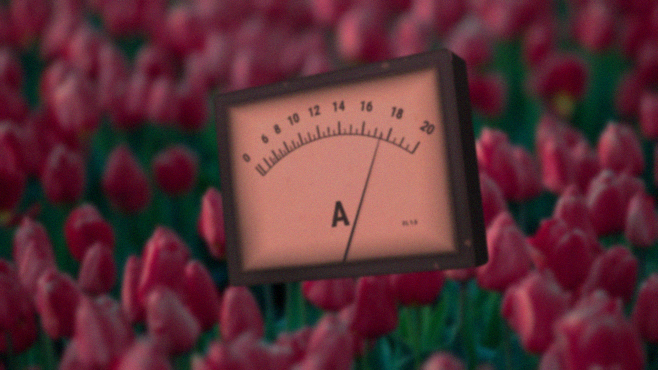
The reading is 17.5A
